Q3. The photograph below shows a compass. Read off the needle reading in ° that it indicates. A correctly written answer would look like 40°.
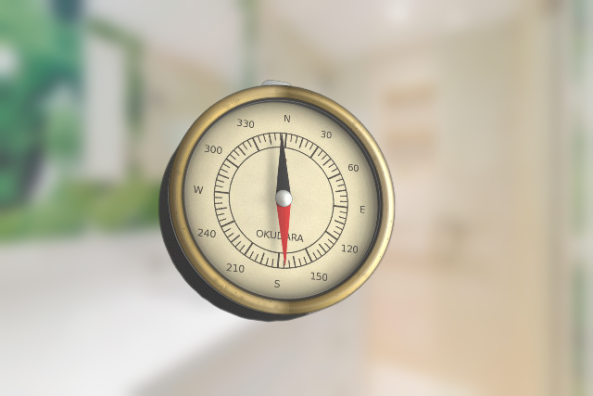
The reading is 175°
